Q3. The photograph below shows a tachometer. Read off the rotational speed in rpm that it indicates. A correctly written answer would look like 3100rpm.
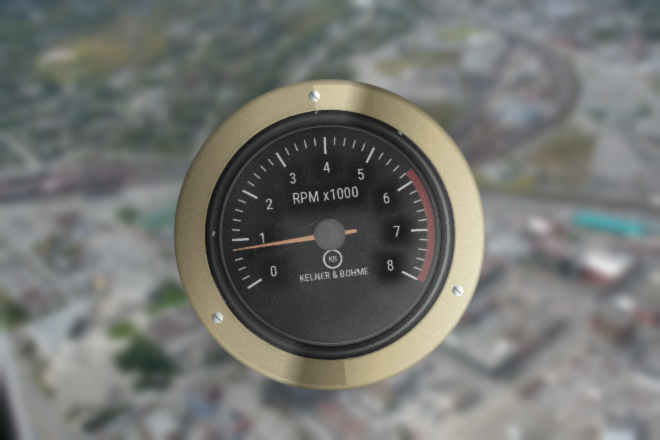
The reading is 800rpm
